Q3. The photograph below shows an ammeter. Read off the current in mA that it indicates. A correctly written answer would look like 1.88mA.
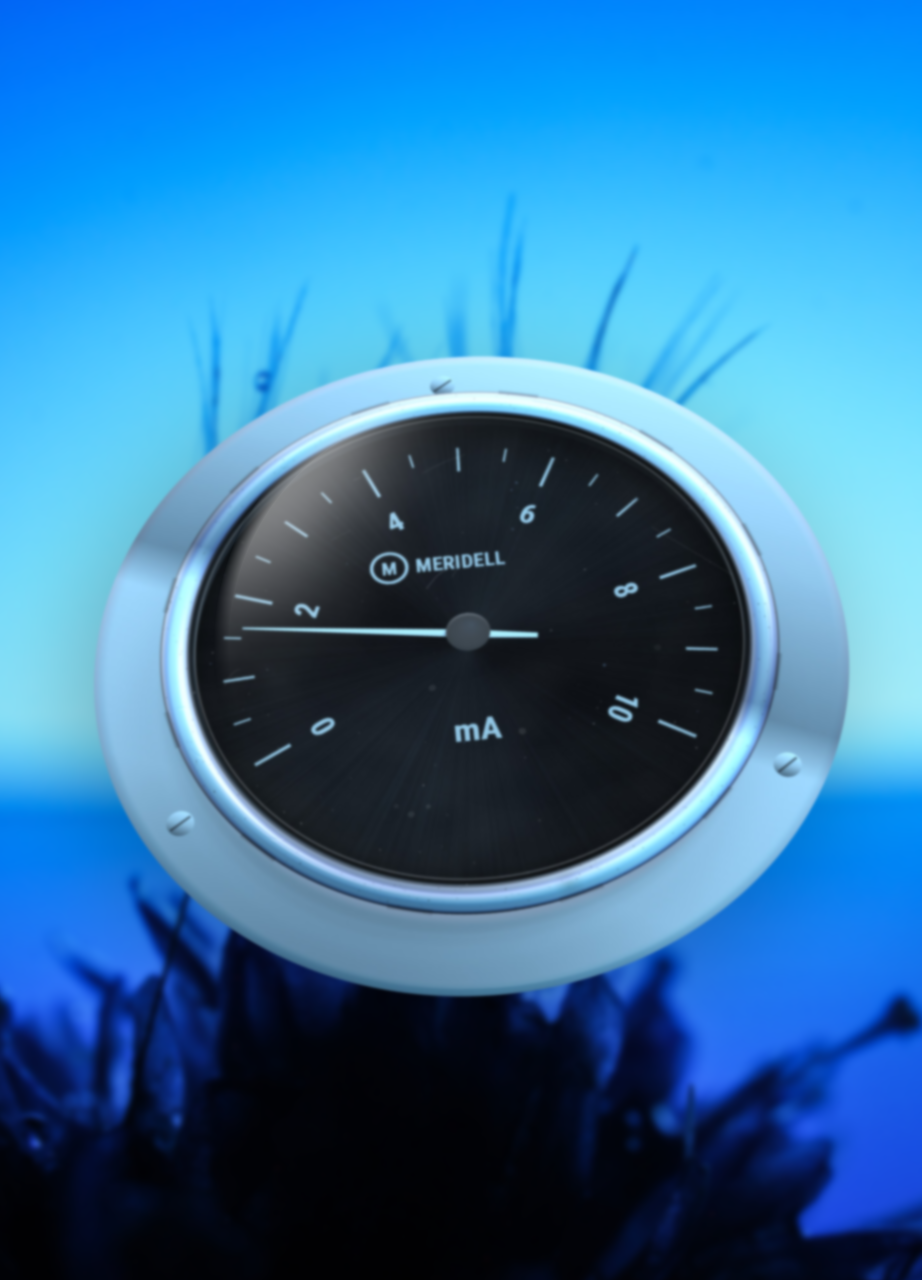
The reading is 1.5mA
